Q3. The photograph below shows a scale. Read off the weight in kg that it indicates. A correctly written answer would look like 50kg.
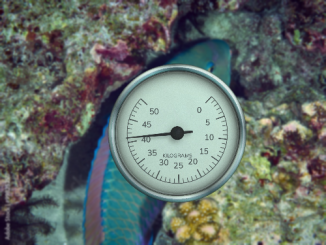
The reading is 41kg
